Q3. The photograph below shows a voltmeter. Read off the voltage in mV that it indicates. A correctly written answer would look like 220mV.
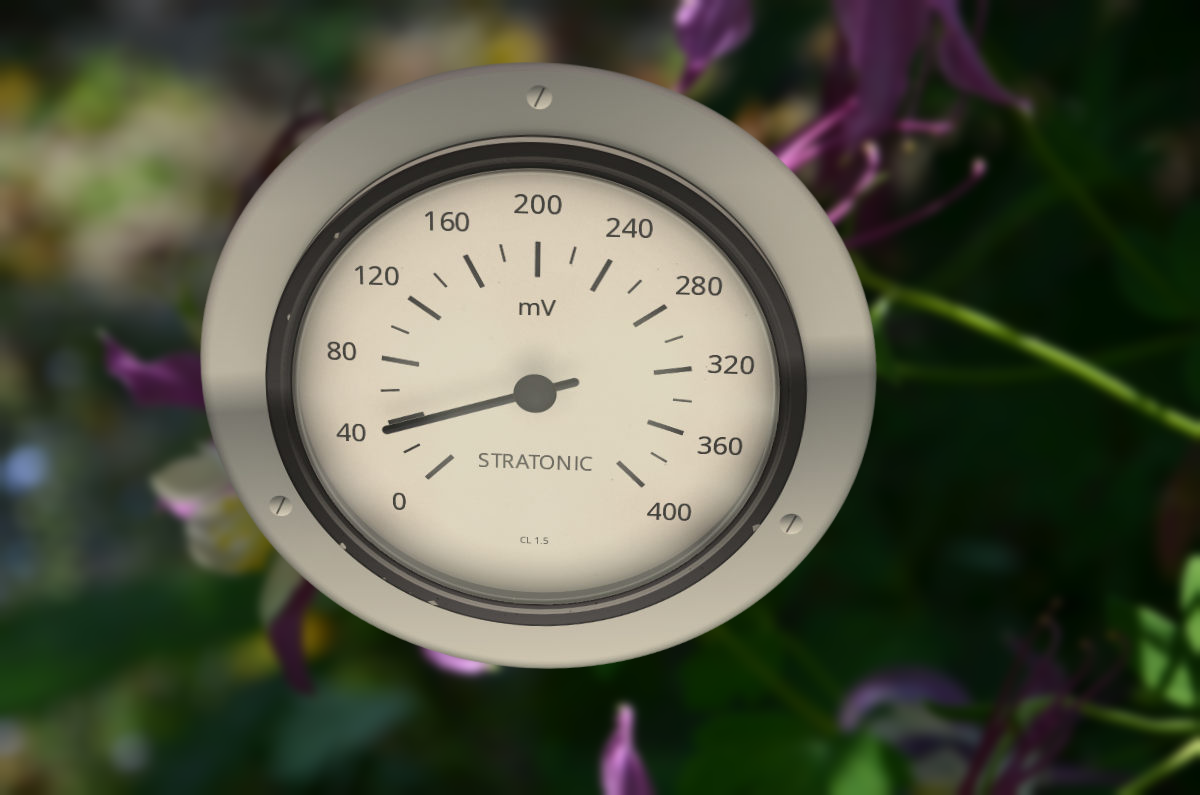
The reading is 40mV
